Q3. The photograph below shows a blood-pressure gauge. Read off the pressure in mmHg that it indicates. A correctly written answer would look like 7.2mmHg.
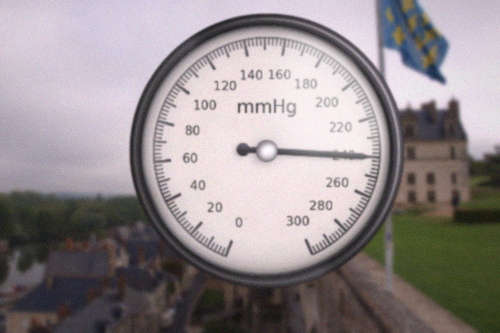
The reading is 240mmHg
